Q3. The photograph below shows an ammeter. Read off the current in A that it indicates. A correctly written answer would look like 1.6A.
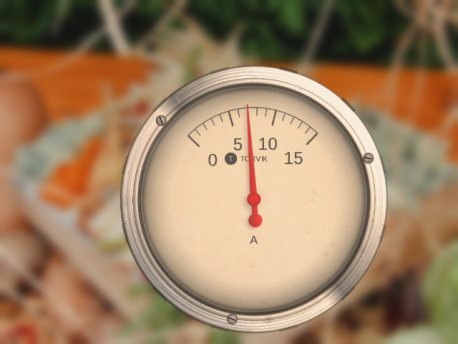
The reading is 7A
